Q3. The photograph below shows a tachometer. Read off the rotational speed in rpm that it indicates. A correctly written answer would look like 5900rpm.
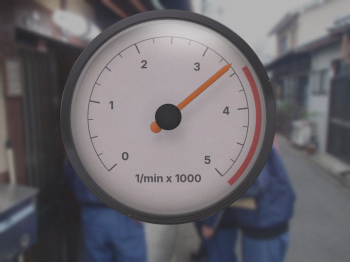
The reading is 3375rpm
